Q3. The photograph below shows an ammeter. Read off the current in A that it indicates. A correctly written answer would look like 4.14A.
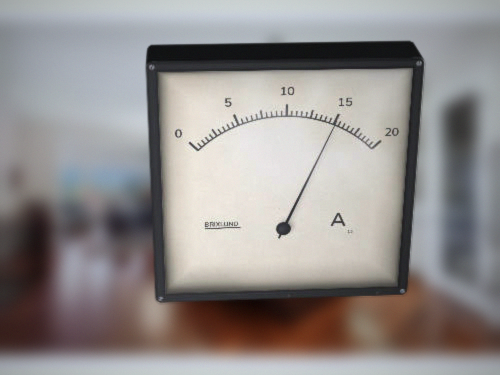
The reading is 15A
